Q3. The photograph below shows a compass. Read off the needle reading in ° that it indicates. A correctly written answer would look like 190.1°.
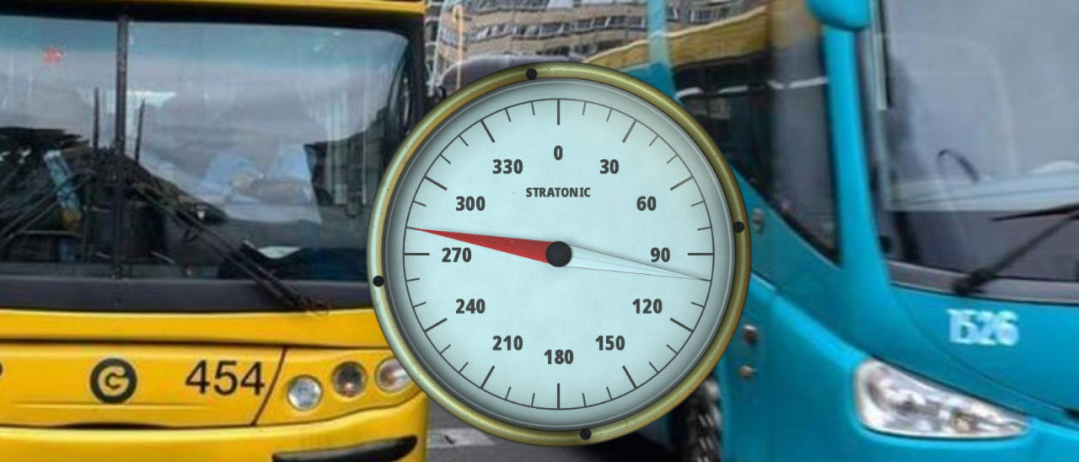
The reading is 280°
